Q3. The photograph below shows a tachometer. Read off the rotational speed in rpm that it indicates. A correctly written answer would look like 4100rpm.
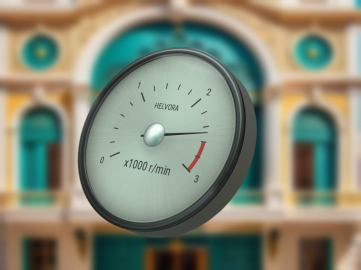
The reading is 2500rpm
